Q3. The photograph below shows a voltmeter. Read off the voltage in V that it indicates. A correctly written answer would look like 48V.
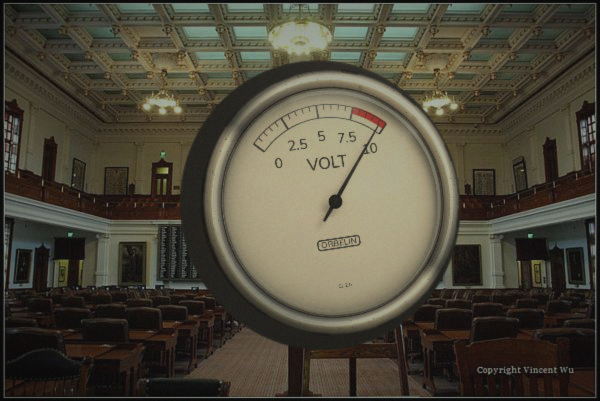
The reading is 9.5V
